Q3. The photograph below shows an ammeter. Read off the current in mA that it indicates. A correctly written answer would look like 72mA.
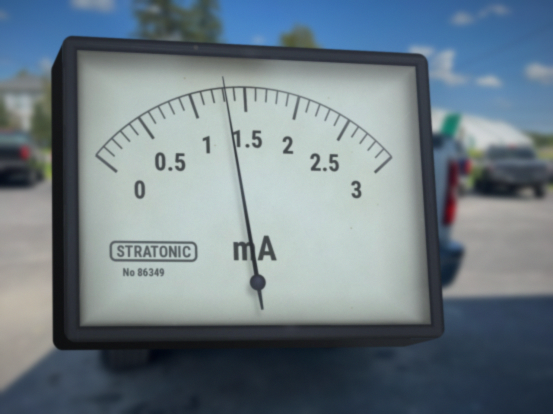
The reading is 1.3mA
